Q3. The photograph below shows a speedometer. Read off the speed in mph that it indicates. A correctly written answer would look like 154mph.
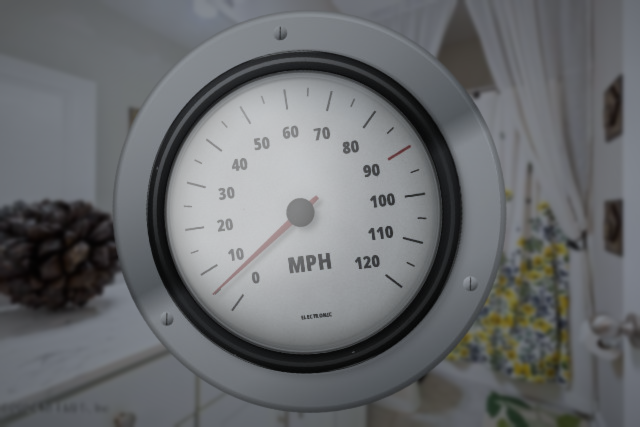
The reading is 5mph
